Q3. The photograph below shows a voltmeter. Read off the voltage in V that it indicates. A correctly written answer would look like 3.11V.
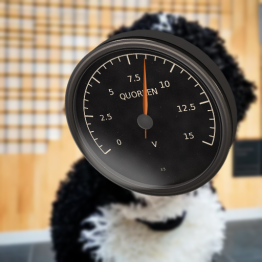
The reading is 8.5V
